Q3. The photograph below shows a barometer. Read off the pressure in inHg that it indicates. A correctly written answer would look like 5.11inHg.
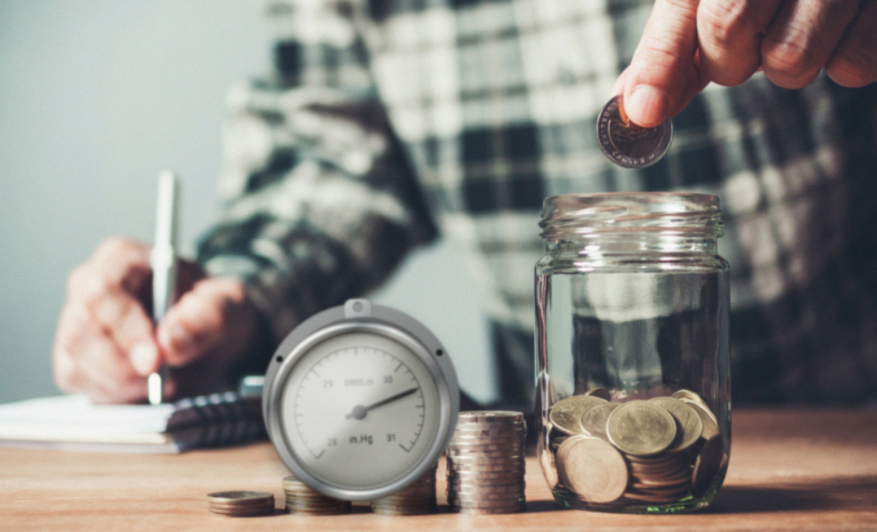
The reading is 30.3inHg
